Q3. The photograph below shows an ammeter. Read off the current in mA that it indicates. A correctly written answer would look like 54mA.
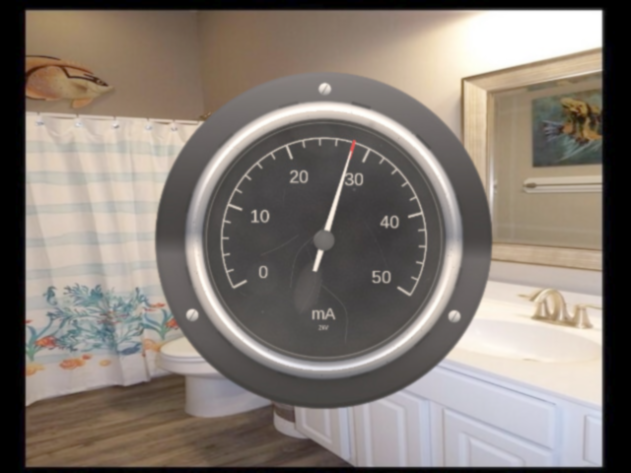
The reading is 28mA
